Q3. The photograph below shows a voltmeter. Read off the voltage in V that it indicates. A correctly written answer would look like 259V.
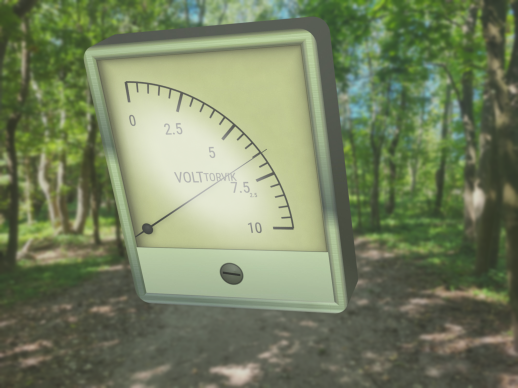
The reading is 6.5V
